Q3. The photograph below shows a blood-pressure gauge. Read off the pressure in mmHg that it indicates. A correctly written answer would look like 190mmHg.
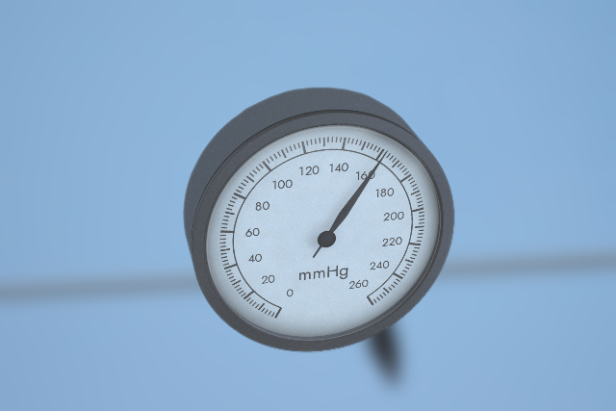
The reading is 160mmHg
